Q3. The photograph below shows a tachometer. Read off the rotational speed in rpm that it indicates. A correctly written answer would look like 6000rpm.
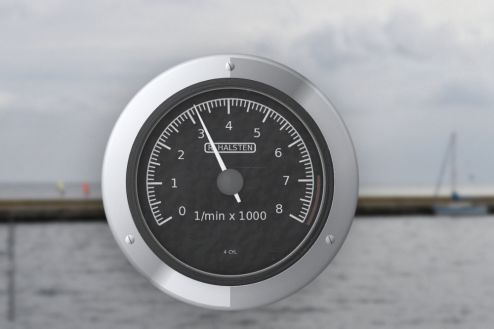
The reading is 3200rpm
